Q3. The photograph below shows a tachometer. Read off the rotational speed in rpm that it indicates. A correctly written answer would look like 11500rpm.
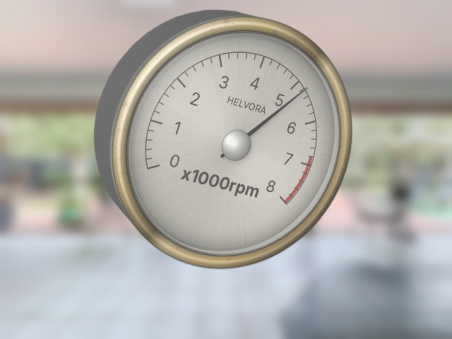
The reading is 5200rpm
